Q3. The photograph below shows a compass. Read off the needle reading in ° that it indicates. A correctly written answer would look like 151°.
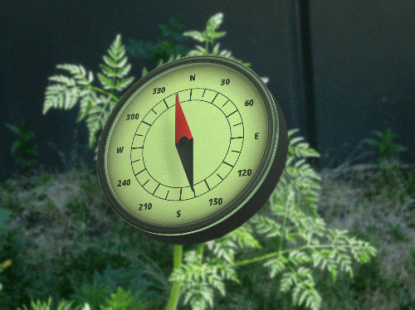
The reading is 345°
